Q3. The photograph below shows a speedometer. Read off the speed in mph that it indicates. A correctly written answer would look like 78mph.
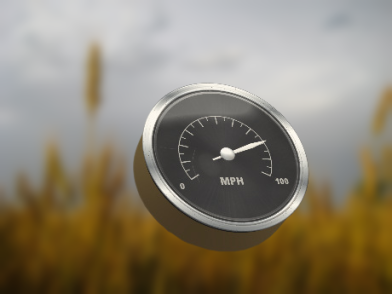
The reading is 80mph
